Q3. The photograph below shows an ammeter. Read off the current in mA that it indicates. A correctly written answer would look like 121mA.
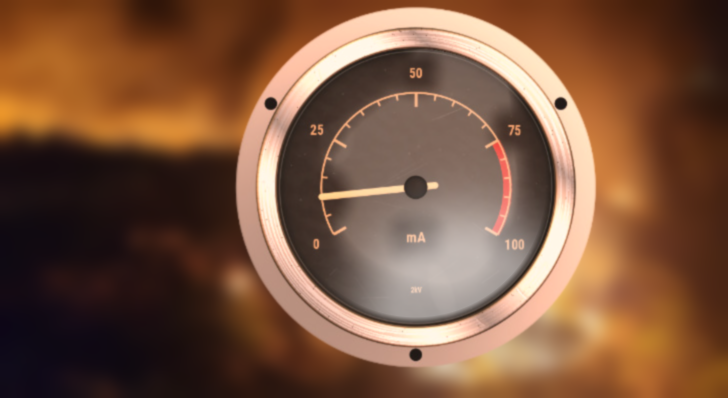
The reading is 10mA
